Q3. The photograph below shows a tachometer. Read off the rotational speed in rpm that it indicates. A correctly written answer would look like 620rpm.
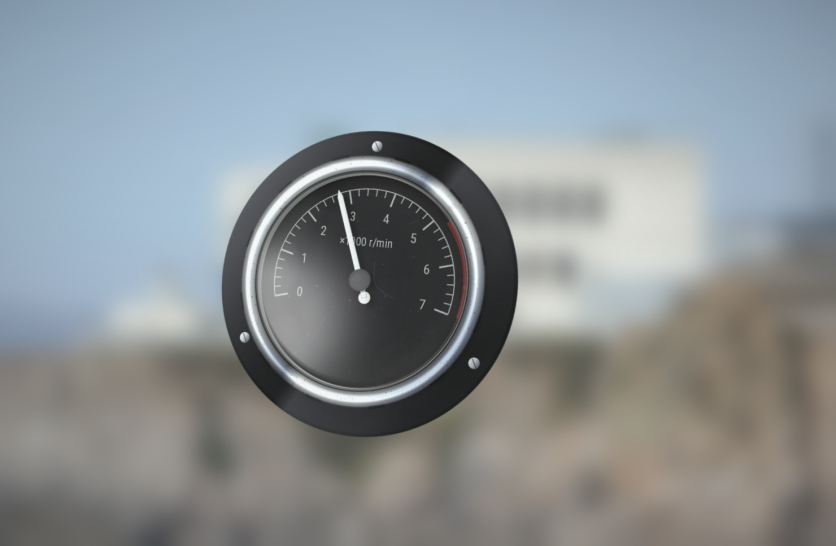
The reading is 2800rpm
